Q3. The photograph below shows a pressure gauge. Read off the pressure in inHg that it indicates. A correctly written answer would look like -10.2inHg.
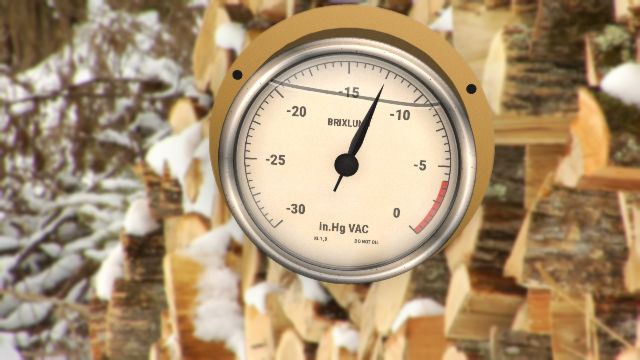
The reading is -12.5inHg
